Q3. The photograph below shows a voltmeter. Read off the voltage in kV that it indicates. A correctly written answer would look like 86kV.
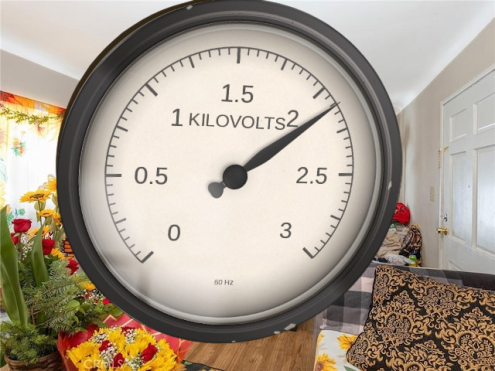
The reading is 2.1kV
